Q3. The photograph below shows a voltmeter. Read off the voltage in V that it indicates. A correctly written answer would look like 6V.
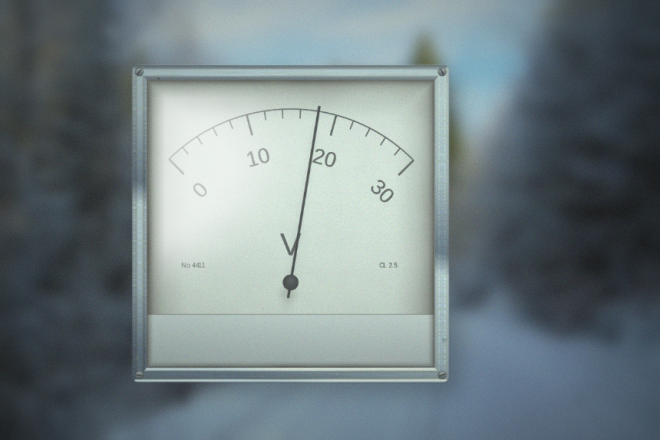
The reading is 18V
